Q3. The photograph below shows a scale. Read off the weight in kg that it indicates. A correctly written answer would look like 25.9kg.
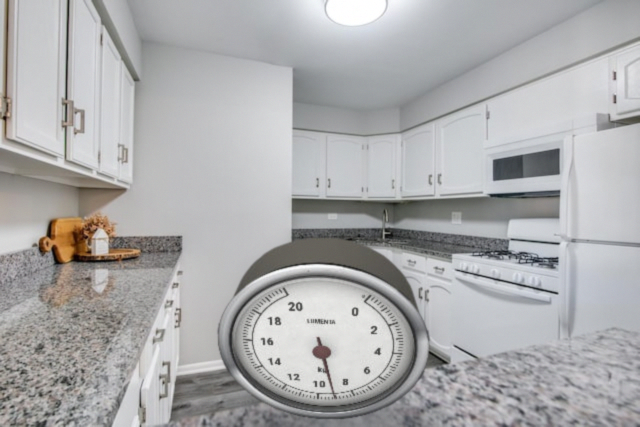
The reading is 9kg
